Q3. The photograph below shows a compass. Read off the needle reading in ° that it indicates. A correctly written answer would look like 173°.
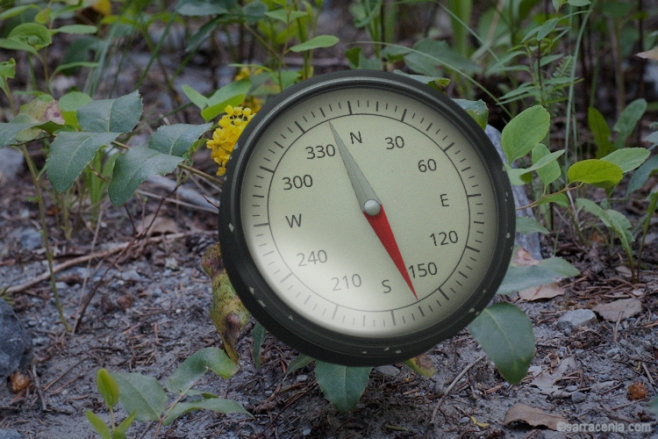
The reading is 165°
